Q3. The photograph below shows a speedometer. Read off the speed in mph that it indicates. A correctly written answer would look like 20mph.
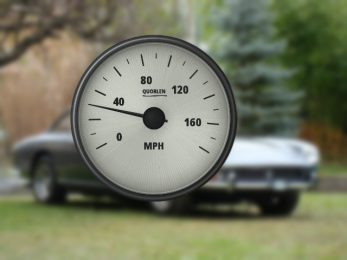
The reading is 30mph
